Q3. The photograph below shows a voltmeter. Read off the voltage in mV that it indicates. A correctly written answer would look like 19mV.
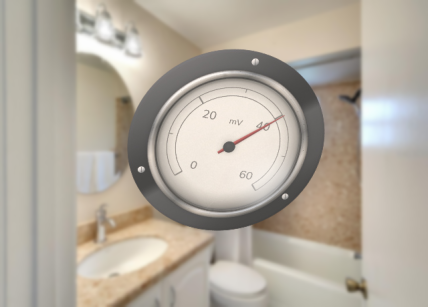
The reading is 40mV
